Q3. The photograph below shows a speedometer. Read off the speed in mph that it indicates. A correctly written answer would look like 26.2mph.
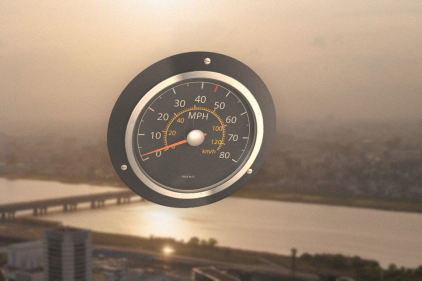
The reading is 2.5mph
